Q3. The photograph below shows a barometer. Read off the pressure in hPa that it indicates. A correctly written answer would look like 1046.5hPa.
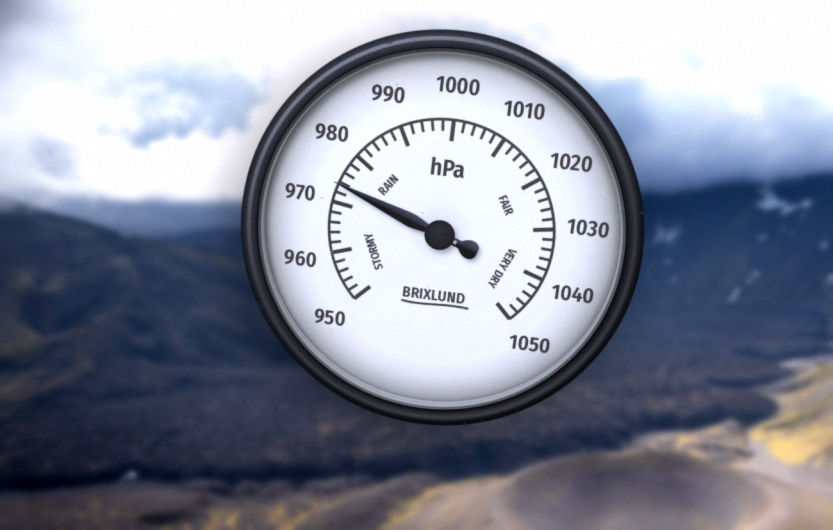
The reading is 974hPa
